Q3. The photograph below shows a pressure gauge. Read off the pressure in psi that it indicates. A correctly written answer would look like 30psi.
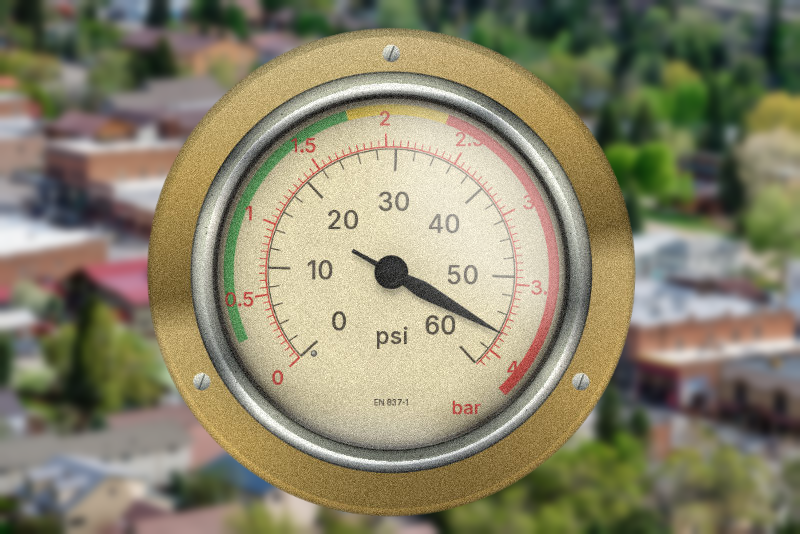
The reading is 56psi
